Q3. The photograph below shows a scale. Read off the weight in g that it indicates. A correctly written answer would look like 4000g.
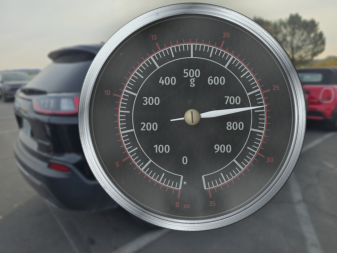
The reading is 740g
